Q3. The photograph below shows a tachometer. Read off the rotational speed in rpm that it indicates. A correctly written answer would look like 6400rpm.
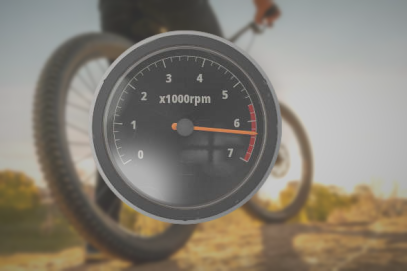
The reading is 6300rpm
